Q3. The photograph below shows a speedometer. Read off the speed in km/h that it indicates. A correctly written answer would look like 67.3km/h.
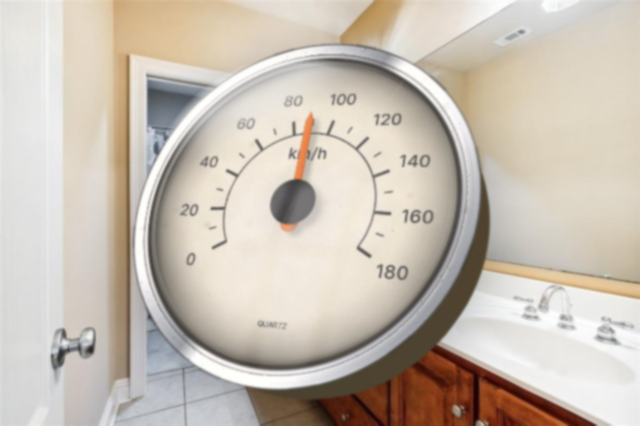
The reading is 90km/h
